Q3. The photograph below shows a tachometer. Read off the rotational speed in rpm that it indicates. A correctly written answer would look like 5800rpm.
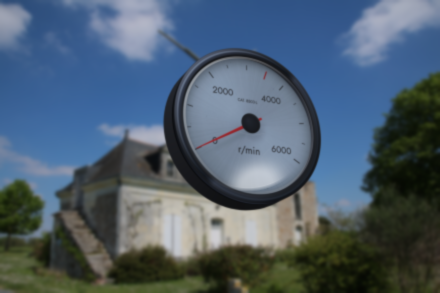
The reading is 0rpm
